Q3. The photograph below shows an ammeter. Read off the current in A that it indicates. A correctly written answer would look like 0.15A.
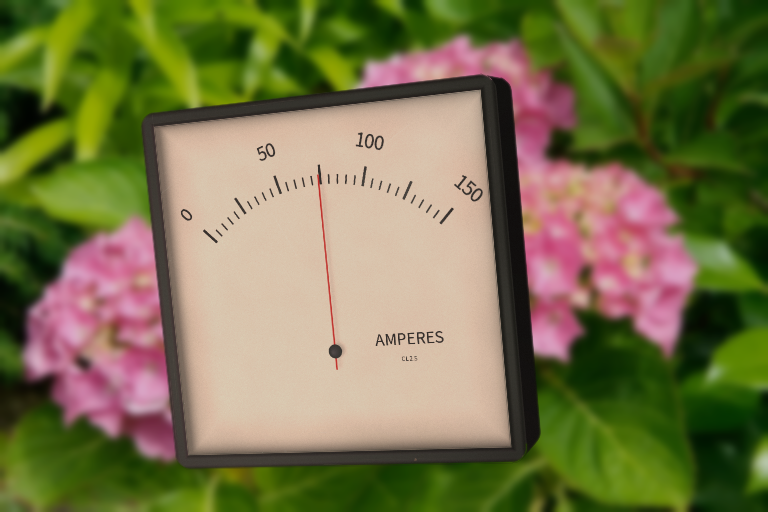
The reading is 75A
